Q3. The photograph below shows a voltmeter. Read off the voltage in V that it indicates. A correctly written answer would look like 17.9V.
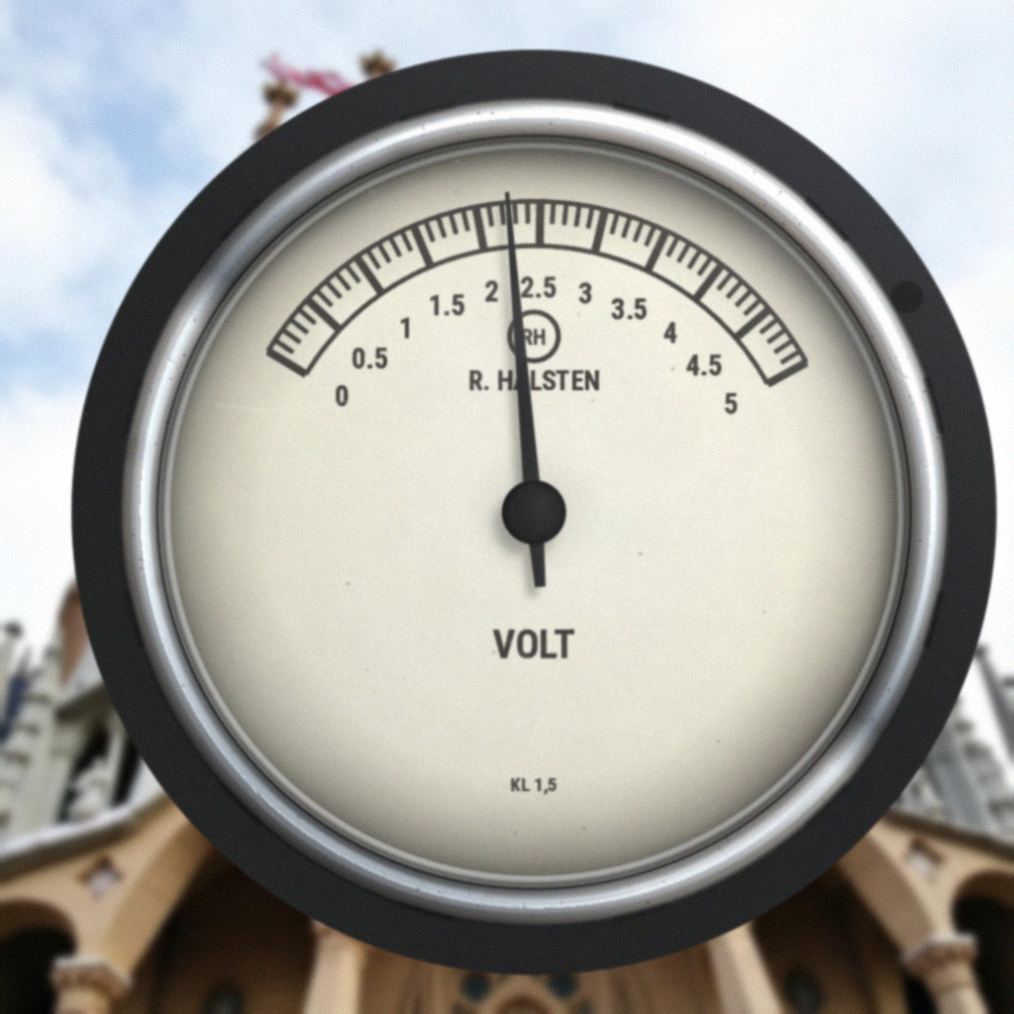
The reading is 2.25V
